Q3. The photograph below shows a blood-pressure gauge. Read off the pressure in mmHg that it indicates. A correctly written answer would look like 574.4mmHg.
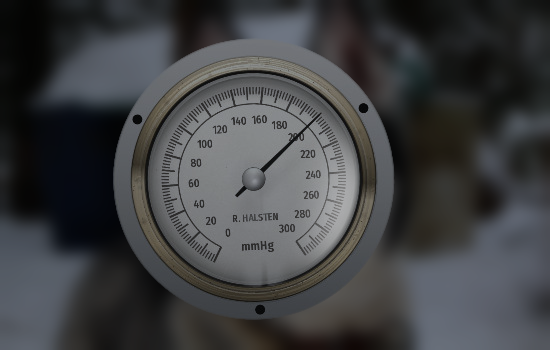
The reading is 200mmHg
